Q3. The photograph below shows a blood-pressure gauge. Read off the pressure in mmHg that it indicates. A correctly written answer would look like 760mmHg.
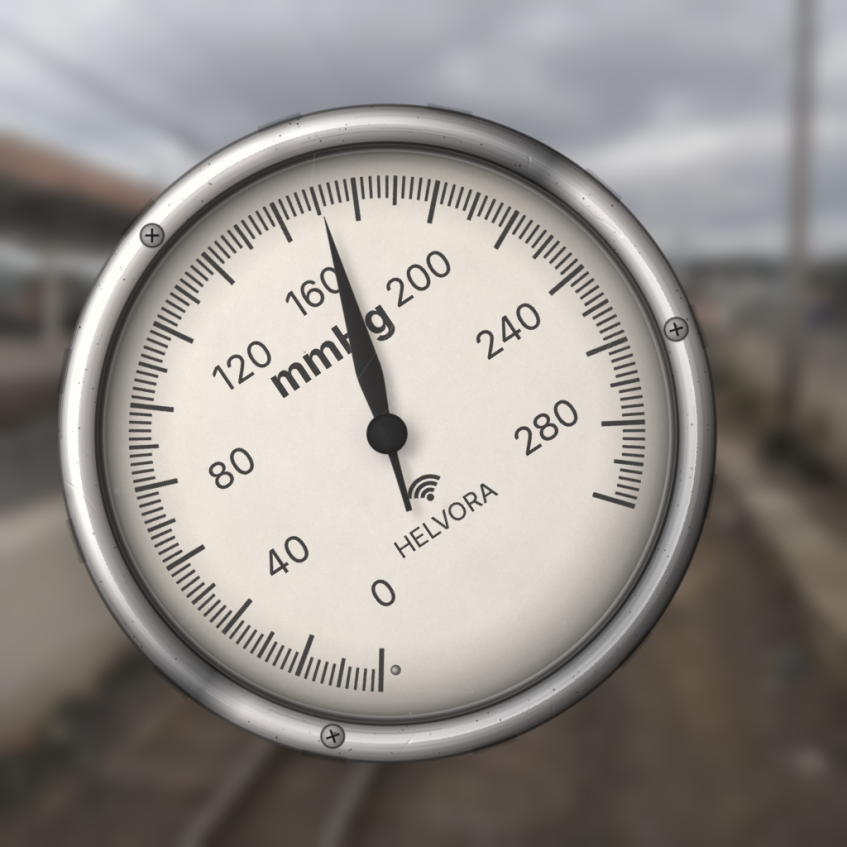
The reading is 171mmHg
